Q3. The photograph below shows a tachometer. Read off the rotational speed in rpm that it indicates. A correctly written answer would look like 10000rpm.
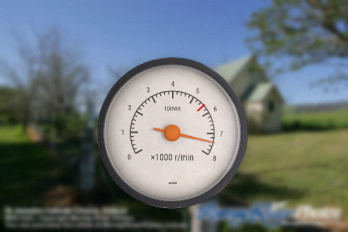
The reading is 7400rpm
